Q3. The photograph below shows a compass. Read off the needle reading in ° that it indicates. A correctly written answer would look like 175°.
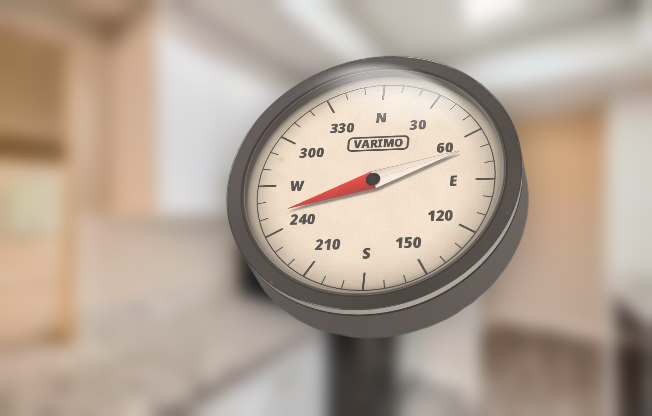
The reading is 250°
